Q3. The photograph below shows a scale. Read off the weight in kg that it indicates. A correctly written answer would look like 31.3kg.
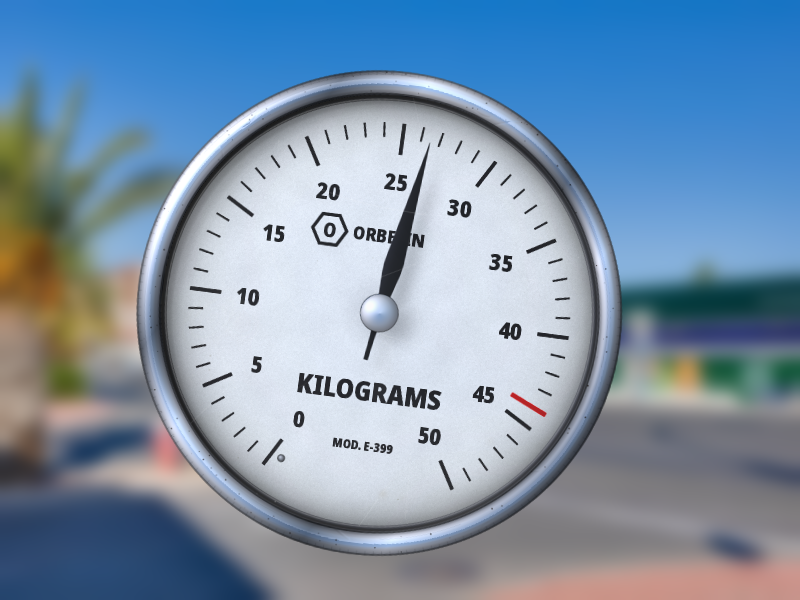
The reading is 26.5kg
